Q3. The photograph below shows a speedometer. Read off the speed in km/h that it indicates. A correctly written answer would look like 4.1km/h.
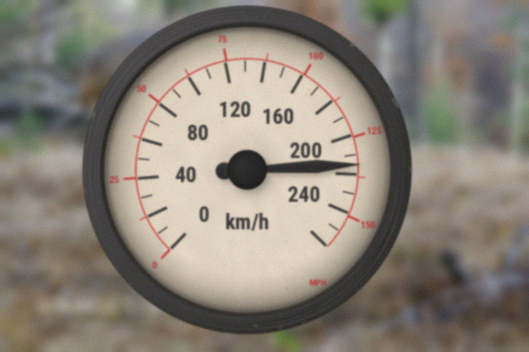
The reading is 215km/h
